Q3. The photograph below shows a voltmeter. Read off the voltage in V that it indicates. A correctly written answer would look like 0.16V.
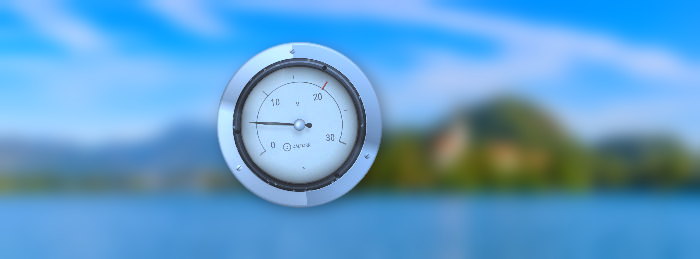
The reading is 5V
